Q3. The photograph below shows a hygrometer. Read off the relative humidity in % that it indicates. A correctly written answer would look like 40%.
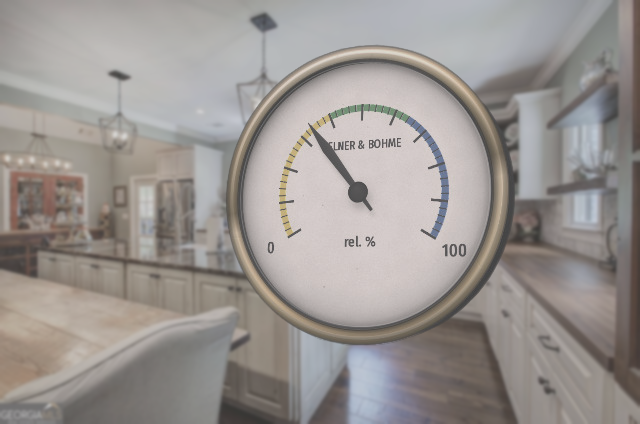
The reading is 34%
